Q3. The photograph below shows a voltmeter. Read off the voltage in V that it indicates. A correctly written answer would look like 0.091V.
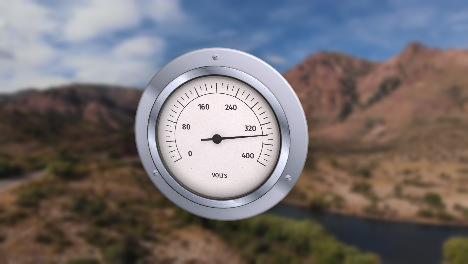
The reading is 340V
